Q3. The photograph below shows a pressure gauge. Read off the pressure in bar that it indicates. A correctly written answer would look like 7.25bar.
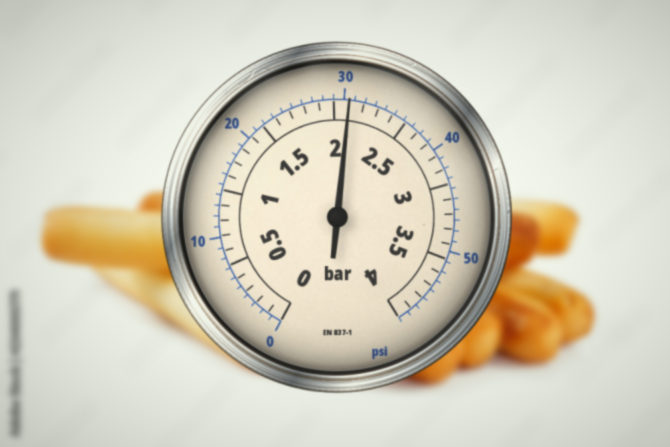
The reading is 2.1bar
